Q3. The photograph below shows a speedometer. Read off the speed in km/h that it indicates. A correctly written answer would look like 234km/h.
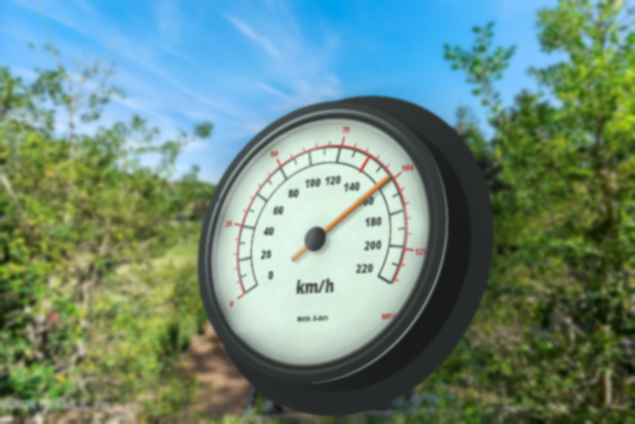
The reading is 160km/h
